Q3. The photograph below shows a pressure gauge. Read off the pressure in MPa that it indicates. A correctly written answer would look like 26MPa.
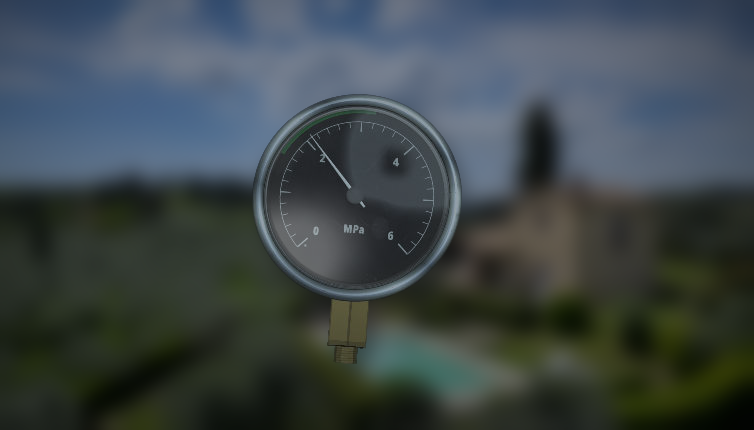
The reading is 2.1MPa
